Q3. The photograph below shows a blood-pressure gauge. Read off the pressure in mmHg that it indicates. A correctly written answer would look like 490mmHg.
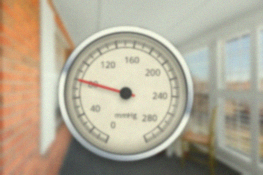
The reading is 80mmHg
